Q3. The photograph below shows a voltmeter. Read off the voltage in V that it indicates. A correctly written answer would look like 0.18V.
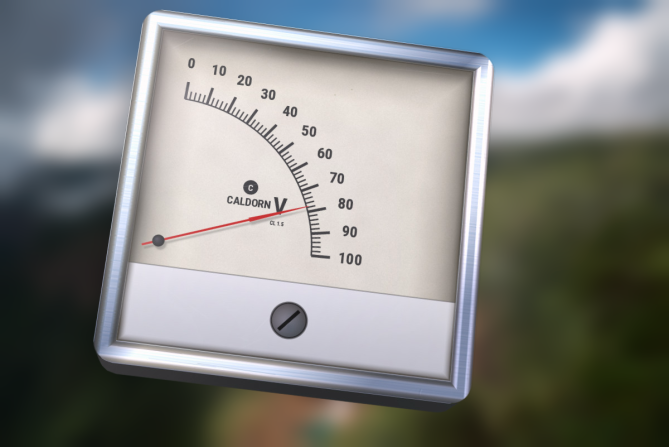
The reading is 78V
